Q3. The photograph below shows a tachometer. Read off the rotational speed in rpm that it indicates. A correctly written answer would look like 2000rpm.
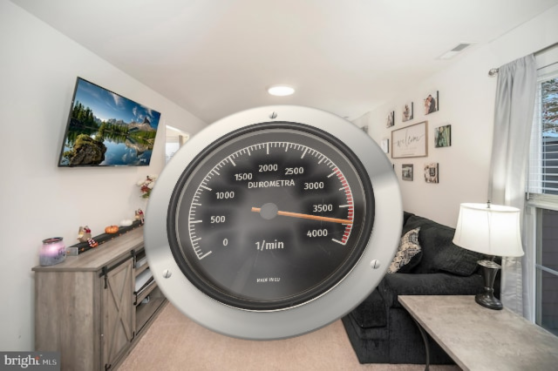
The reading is 3750rpm
